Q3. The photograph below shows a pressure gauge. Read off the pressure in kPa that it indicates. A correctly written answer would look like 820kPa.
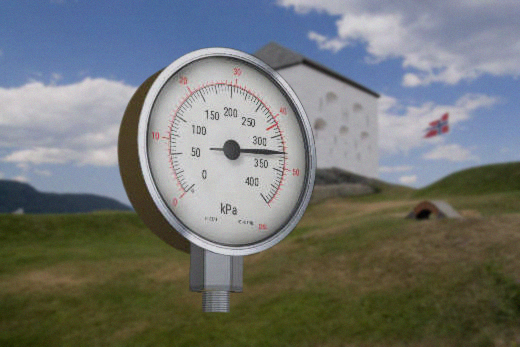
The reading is 325kPa
